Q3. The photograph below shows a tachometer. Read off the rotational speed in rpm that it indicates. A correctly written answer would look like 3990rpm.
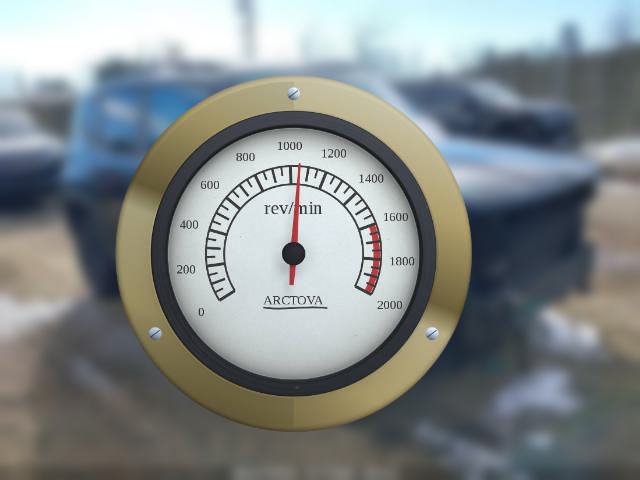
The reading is 1050rpm
